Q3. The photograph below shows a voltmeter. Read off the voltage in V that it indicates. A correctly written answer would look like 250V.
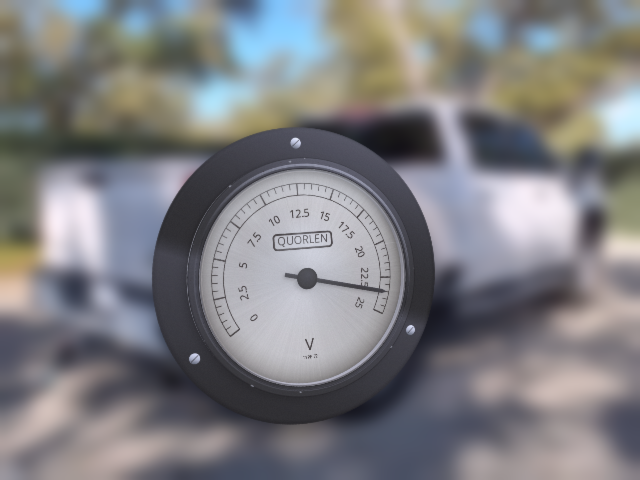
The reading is 23.5V
